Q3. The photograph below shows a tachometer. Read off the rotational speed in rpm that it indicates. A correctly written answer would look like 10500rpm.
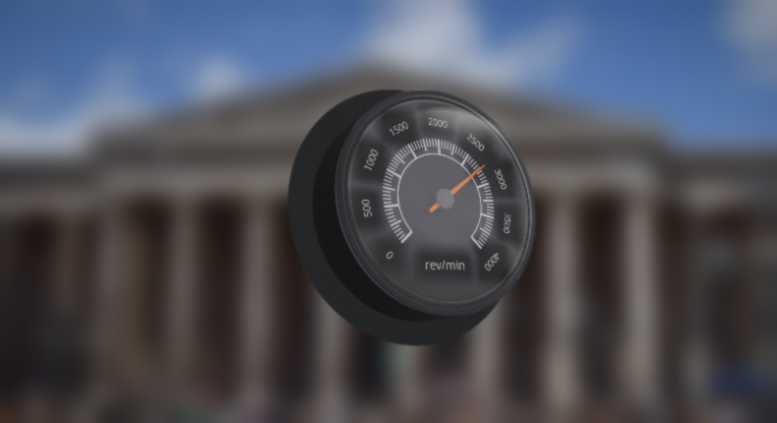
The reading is 2750rpm
